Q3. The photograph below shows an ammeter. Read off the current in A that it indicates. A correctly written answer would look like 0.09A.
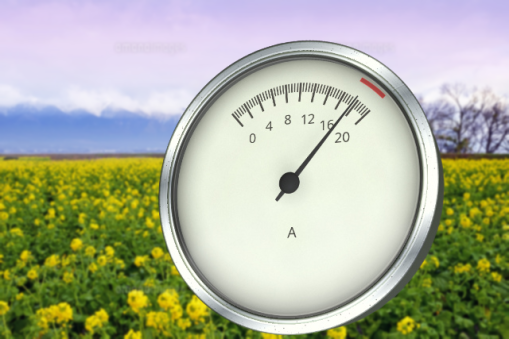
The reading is 18A
